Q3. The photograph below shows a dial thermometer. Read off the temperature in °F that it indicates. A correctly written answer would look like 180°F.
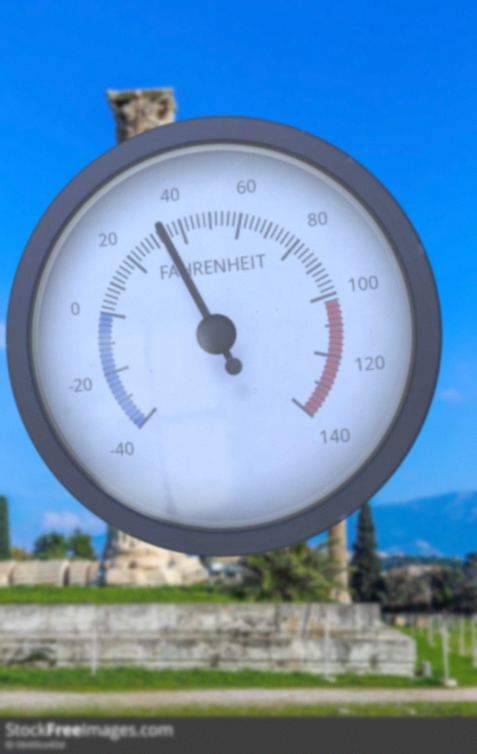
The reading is 34°F
